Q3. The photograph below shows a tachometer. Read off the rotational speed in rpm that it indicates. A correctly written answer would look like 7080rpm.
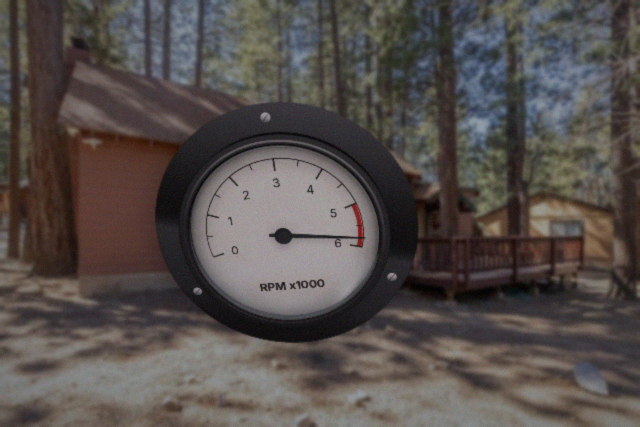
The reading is 5750rpm
